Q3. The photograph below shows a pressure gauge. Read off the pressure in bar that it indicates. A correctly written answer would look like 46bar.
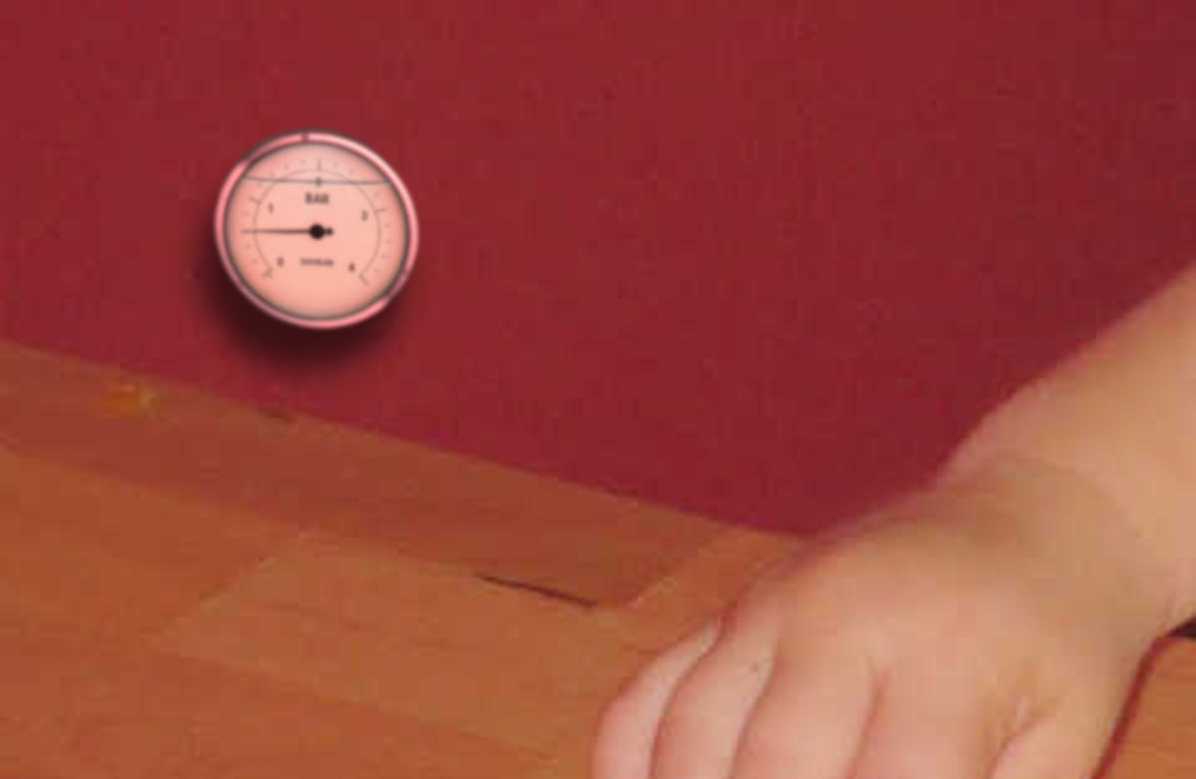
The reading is 0.6bar
